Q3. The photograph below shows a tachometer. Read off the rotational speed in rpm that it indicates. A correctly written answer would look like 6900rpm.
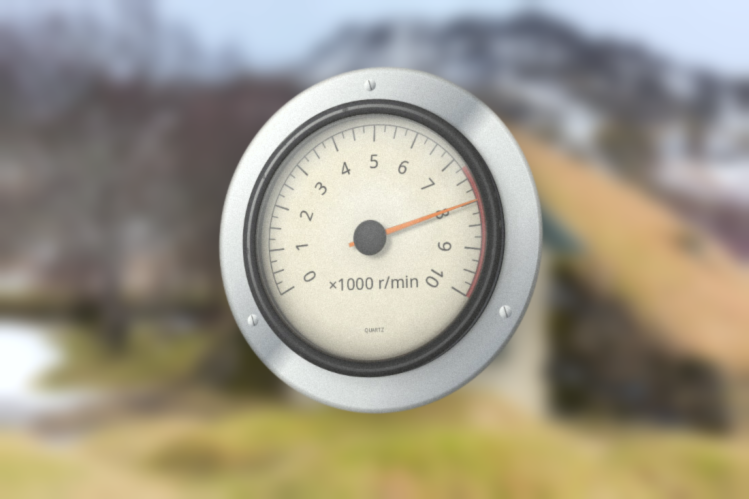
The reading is 8000rpm
